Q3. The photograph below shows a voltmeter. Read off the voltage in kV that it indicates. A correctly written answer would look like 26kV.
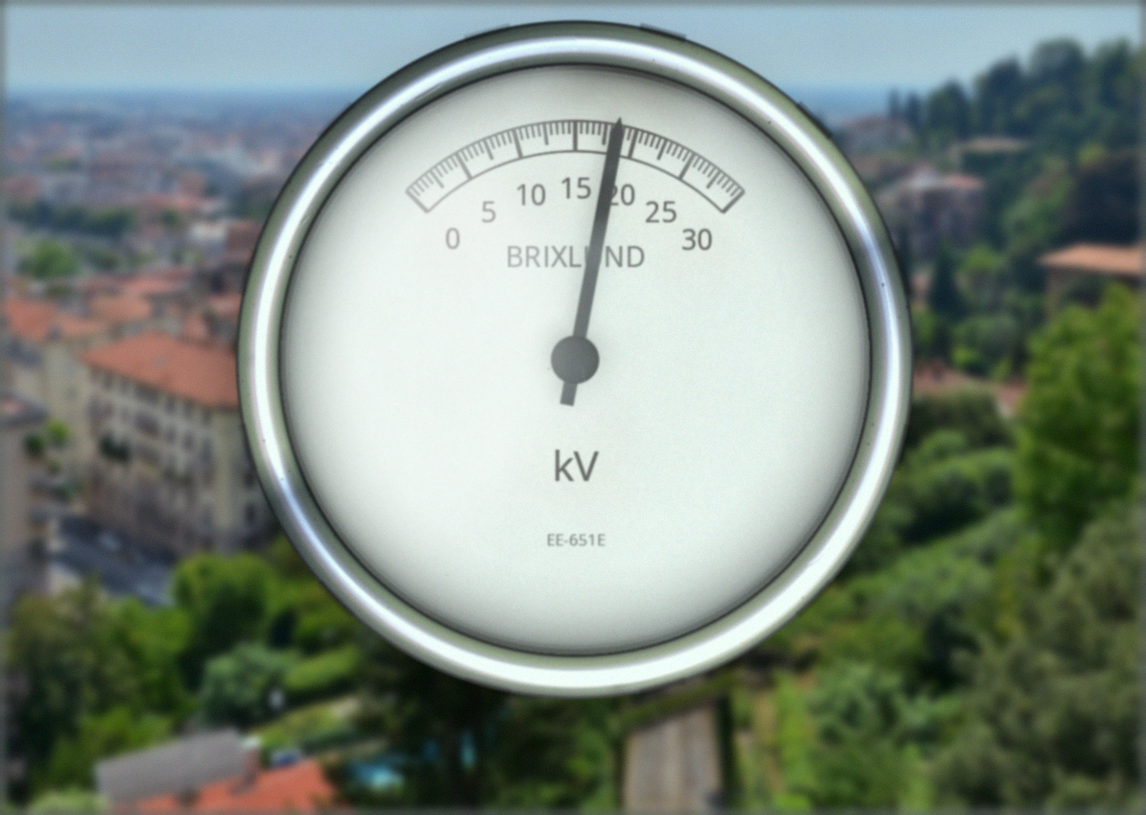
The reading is 18.5kV
